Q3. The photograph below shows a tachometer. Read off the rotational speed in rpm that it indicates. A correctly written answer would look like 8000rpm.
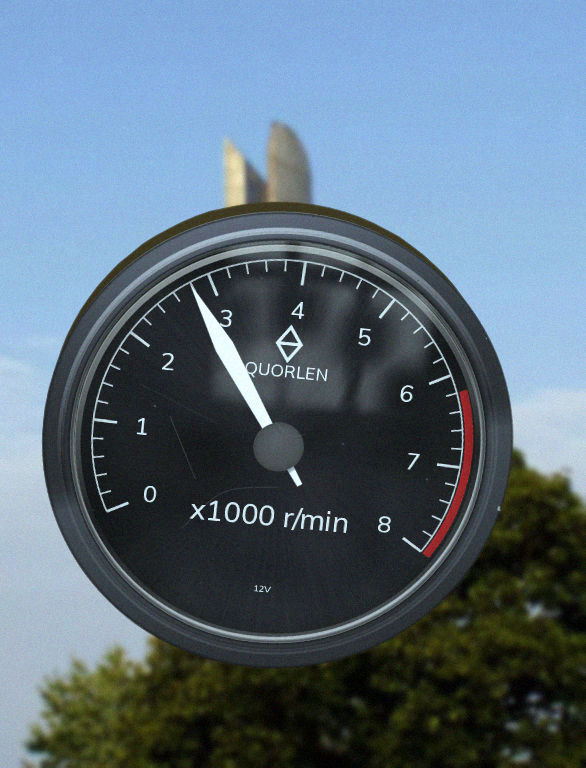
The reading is 2800rpm
